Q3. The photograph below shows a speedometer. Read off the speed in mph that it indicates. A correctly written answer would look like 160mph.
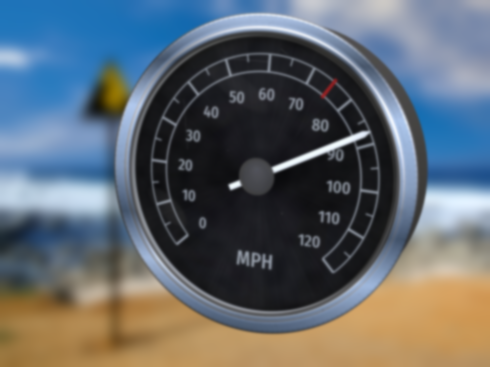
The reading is 87.5mph
